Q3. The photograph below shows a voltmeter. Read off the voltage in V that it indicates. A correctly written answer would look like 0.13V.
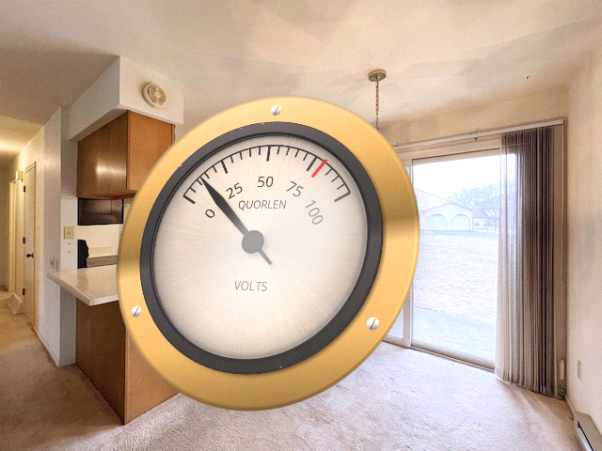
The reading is 12.5V
